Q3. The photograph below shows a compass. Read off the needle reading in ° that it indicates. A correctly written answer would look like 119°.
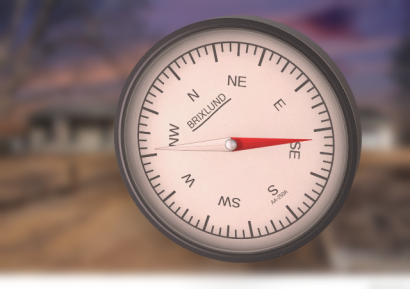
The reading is 125°
